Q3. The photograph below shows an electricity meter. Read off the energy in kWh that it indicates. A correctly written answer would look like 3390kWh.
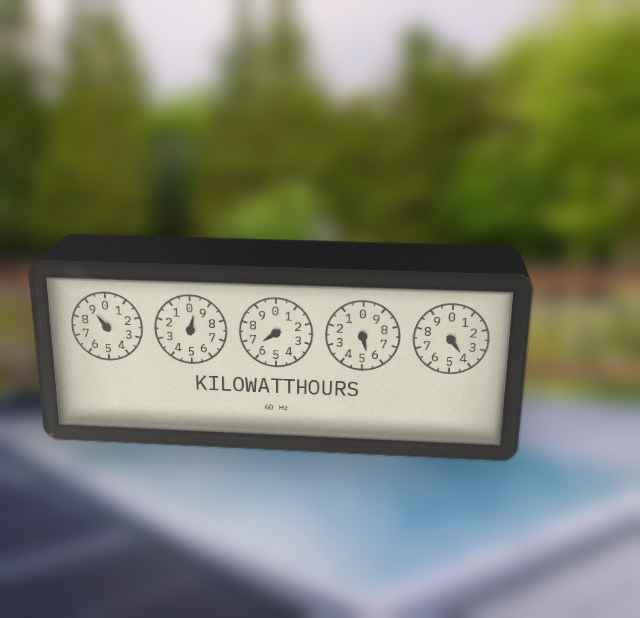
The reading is 89654kWh
